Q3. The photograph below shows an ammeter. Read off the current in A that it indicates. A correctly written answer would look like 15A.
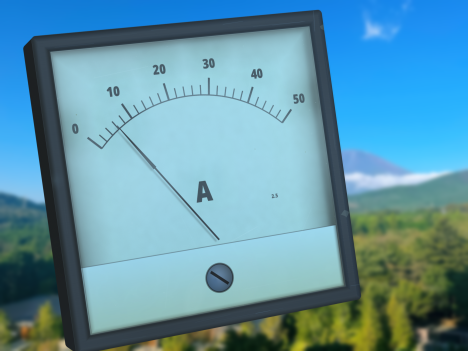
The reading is 6A
